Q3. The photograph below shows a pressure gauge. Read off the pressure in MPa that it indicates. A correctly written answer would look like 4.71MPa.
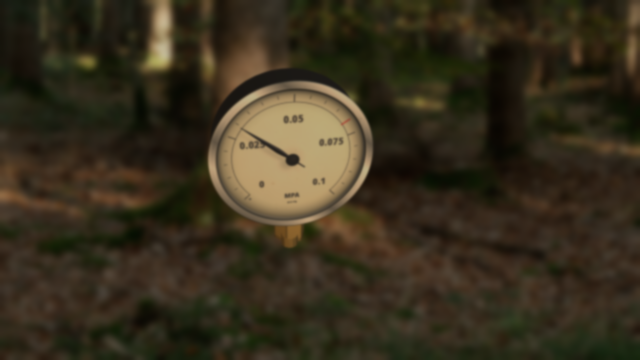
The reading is 0.03MPa
